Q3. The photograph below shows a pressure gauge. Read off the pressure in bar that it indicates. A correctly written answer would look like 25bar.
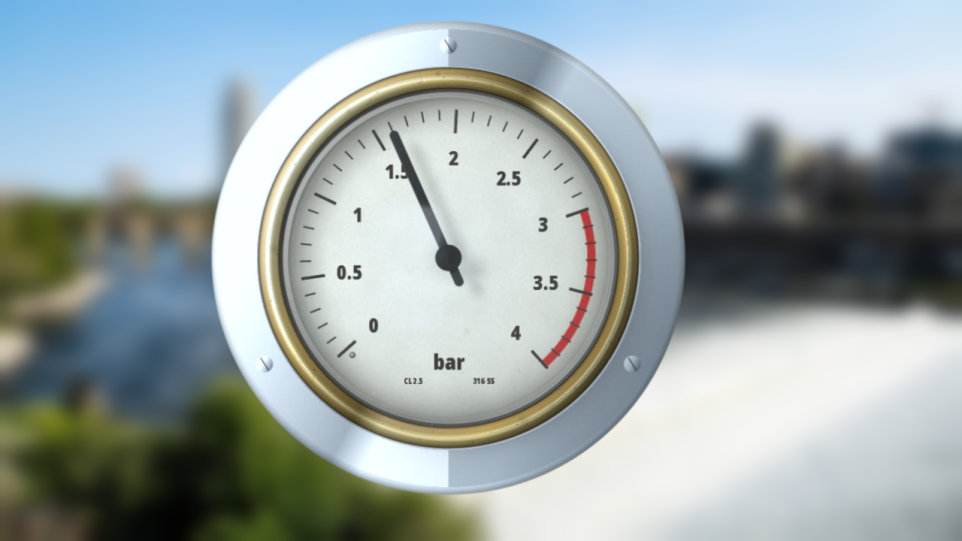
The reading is 1.6bar
